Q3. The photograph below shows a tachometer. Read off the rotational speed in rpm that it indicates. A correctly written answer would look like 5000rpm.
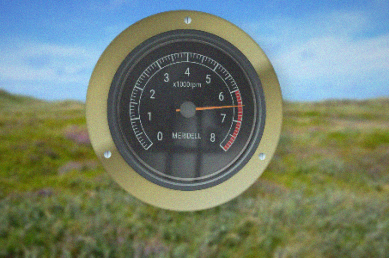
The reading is 6500rpm
